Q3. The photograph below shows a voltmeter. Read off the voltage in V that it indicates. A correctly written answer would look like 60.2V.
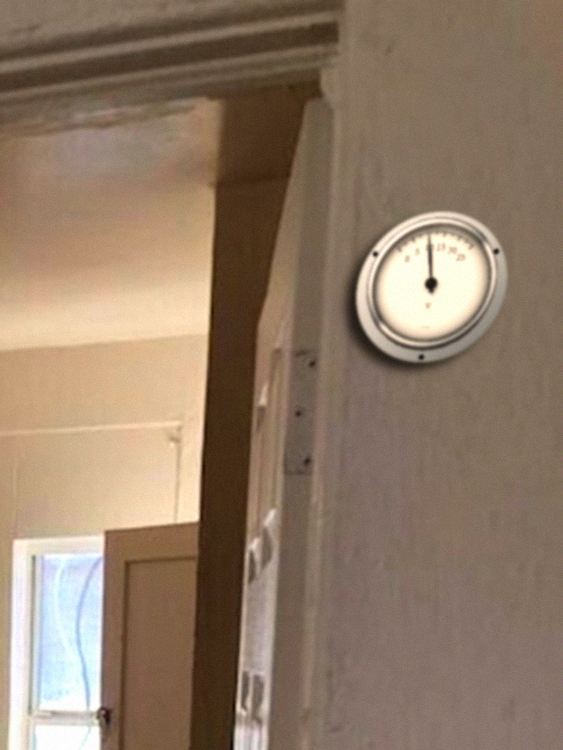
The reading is 10V
